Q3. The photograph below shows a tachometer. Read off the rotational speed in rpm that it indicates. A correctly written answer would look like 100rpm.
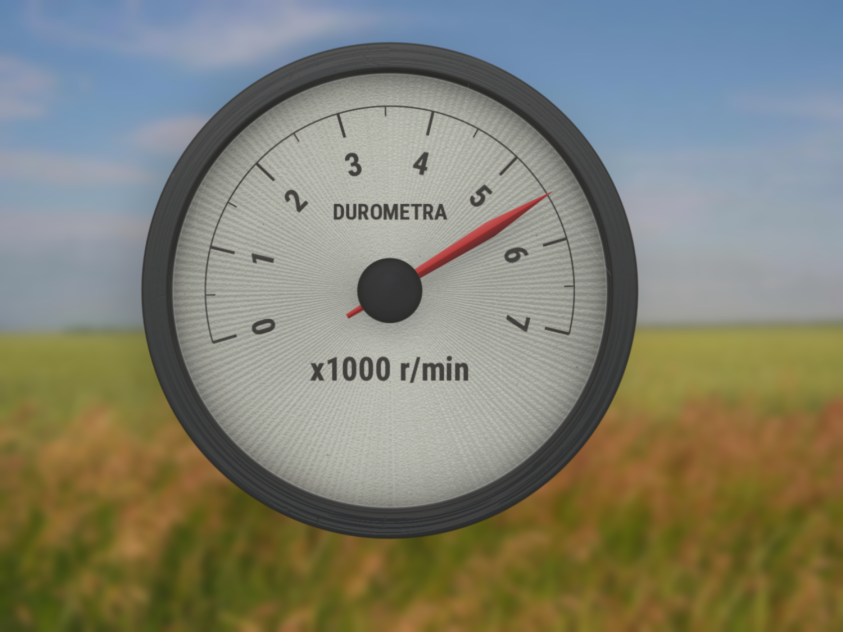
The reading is 5500rpm
